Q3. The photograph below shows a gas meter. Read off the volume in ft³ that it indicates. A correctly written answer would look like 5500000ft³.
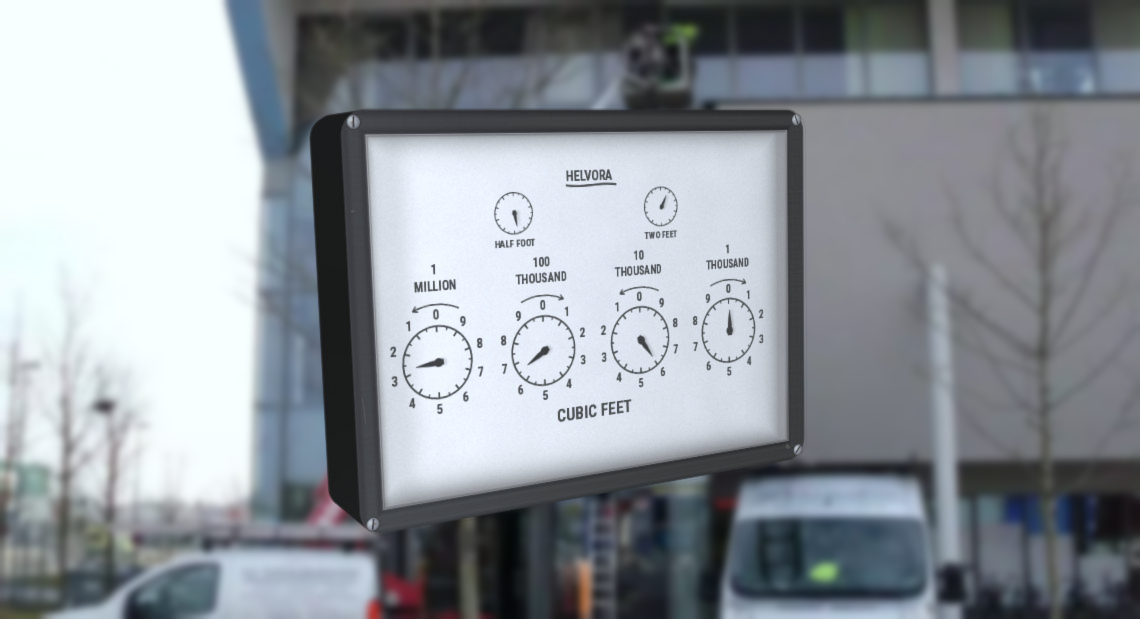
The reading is 266000ft³
